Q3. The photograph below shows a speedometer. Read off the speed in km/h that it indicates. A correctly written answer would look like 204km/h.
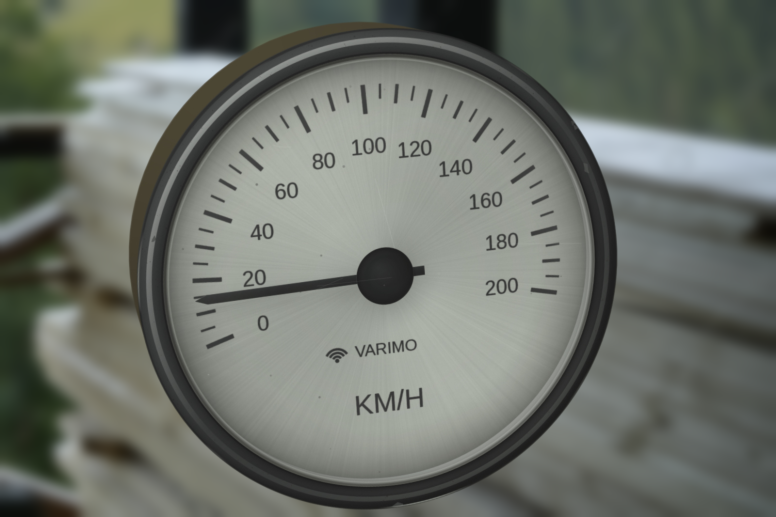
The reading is 15km/h
